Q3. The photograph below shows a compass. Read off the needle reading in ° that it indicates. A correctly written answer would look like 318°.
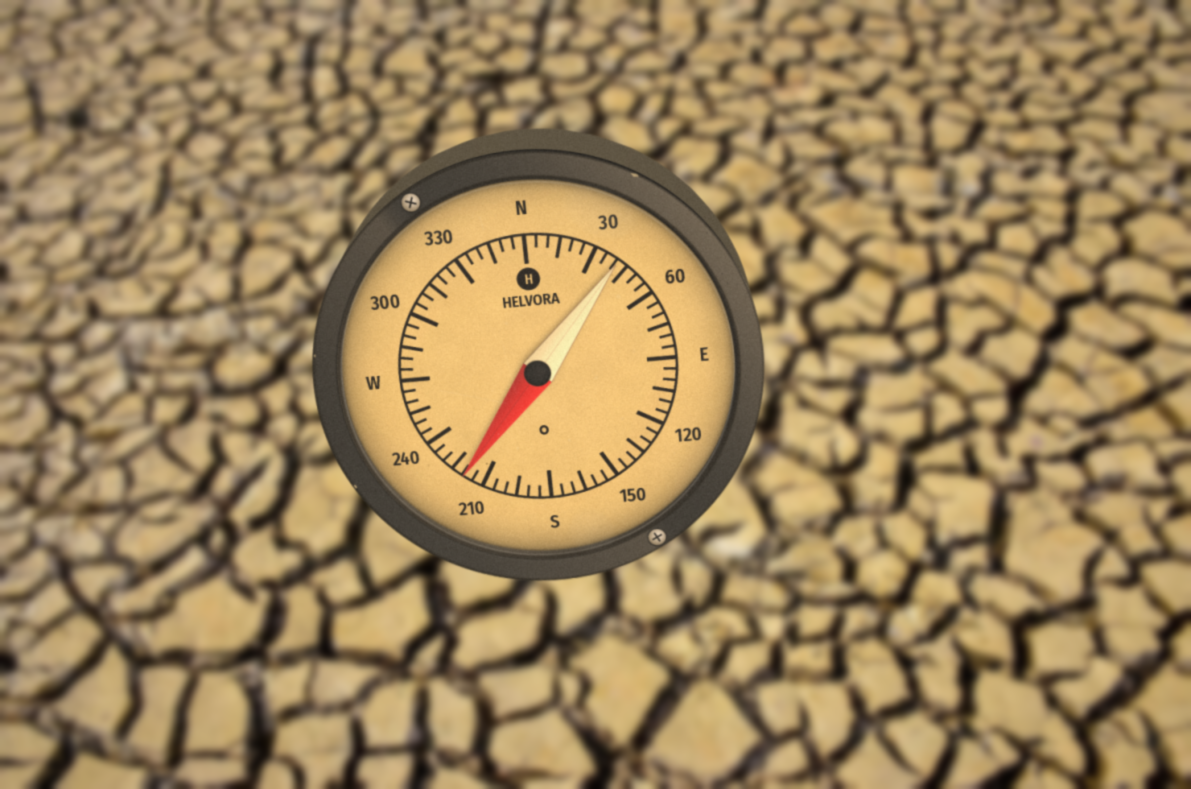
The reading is 220°
